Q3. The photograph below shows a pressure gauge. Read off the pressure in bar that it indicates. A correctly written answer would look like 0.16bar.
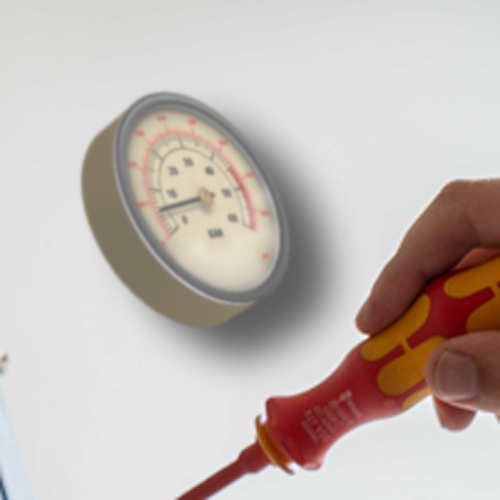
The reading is 5bar
